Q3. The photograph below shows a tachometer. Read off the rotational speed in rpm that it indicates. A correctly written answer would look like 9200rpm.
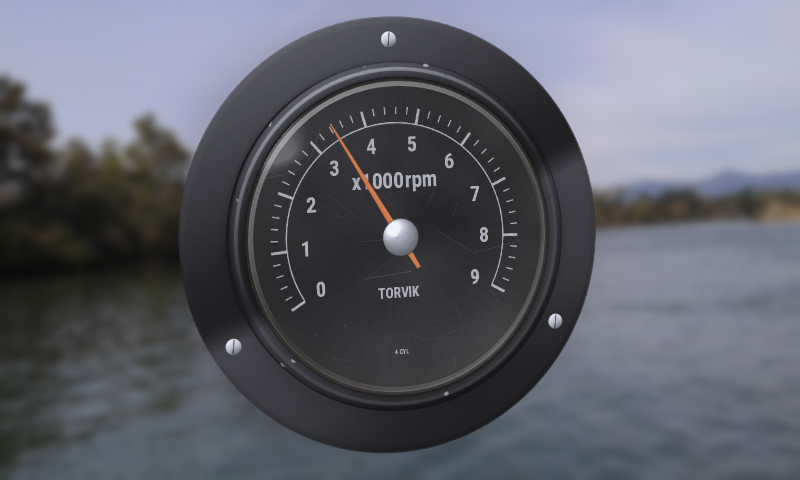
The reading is 3400rpm
